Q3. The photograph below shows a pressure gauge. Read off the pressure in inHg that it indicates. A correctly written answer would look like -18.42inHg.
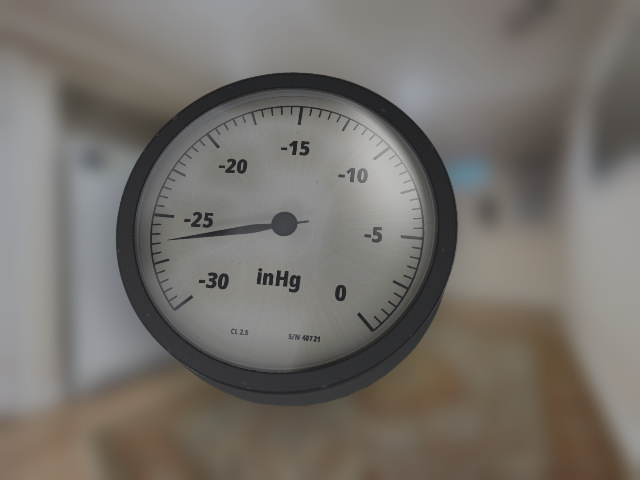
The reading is -26.5inHg
